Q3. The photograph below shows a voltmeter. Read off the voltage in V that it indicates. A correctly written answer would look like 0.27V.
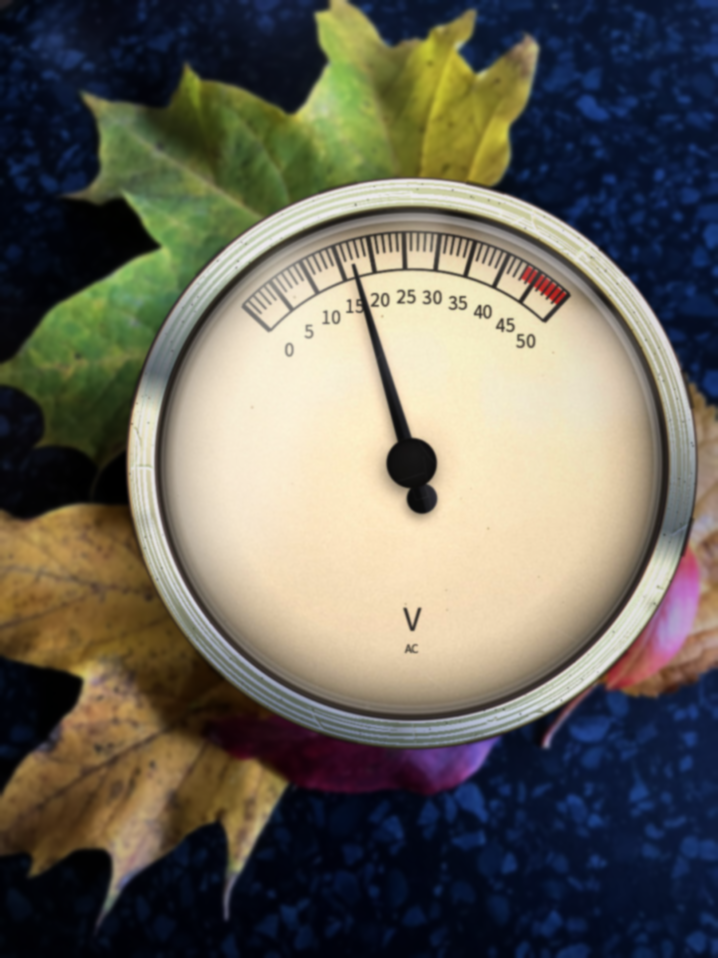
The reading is 17V
